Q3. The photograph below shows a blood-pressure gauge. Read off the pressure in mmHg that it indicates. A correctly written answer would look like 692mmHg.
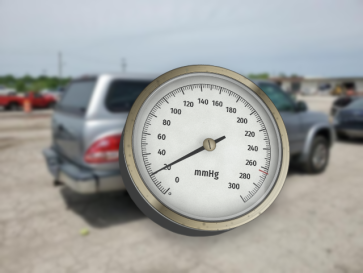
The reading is 20mmHg
